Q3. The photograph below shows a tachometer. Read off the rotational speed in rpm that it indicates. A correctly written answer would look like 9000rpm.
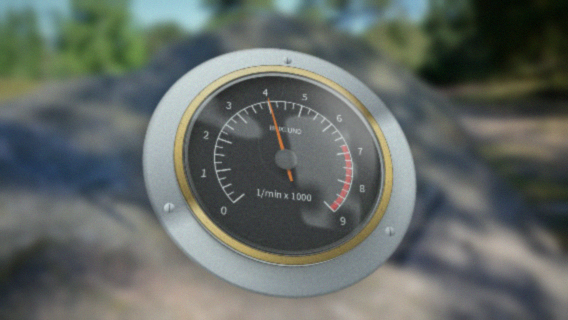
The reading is 4000rpm
